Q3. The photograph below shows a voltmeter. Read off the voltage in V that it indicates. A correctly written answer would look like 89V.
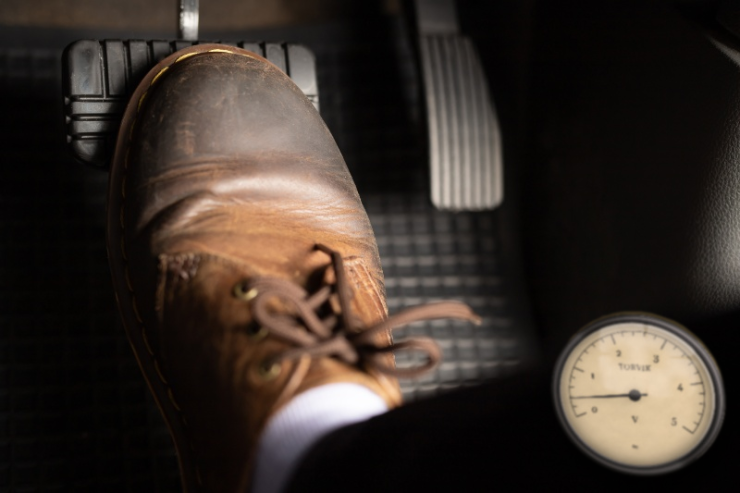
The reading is 0.4V
